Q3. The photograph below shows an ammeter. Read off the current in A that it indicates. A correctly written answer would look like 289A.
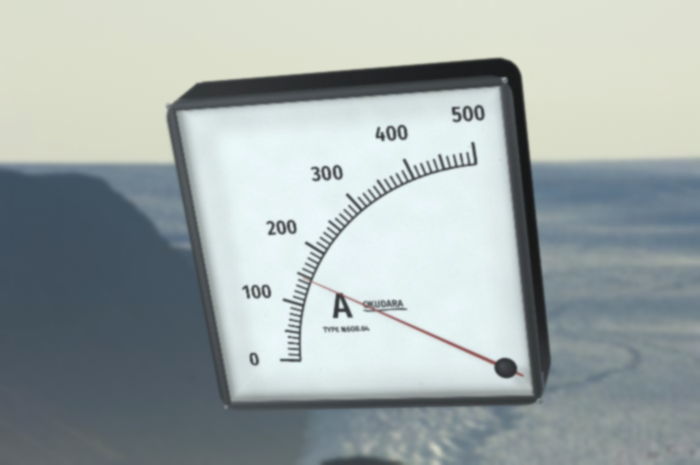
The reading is 150A
